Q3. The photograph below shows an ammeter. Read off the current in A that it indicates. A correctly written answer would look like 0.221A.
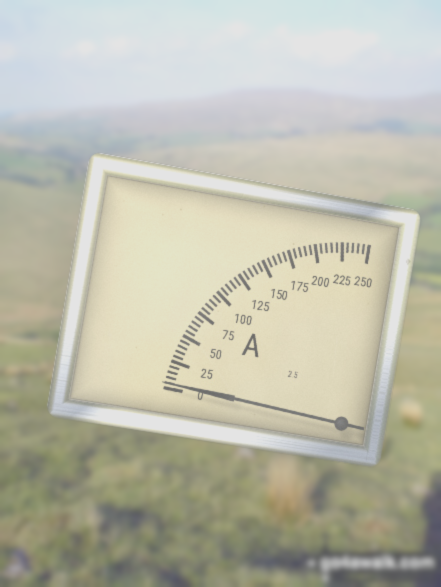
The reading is 5A
